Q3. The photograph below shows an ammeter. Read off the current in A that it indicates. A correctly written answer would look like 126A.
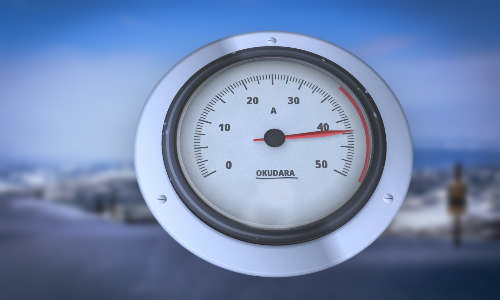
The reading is 42.5A
